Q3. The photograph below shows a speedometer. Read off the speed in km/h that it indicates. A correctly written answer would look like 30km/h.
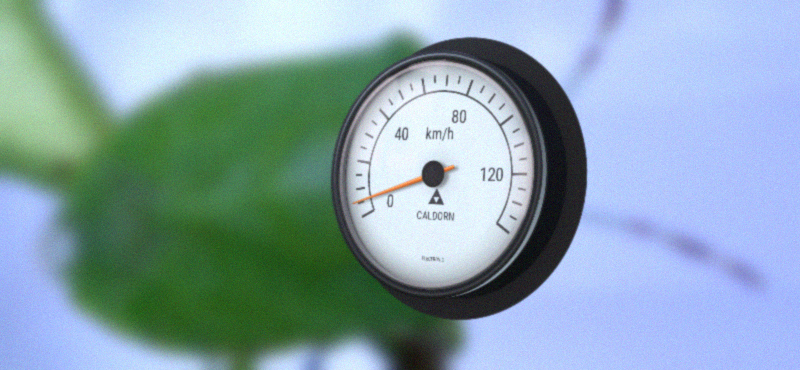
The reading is 5km/h
